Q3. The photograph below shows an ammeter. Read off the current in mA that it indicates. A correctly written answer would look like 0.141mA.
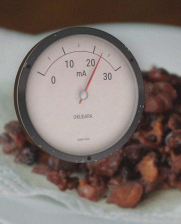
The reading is 22.5mA
